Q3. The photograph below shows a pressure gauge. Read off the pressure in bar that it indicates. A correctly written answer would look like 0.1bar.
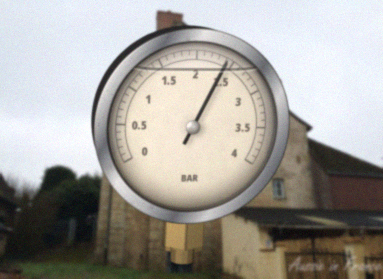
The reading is 2.4bar
